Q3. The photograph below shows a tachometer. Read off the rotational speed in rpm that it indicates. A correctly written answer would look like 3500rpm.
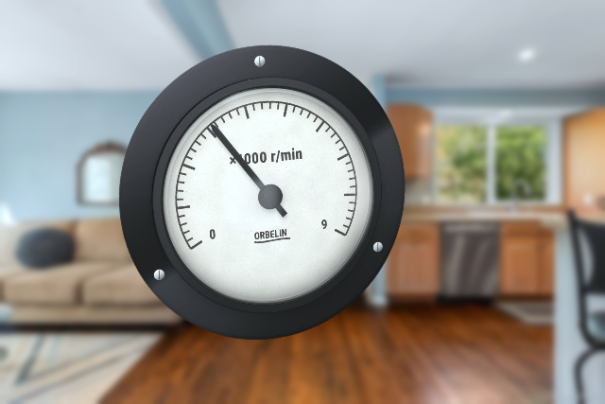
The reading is 3100rpm
